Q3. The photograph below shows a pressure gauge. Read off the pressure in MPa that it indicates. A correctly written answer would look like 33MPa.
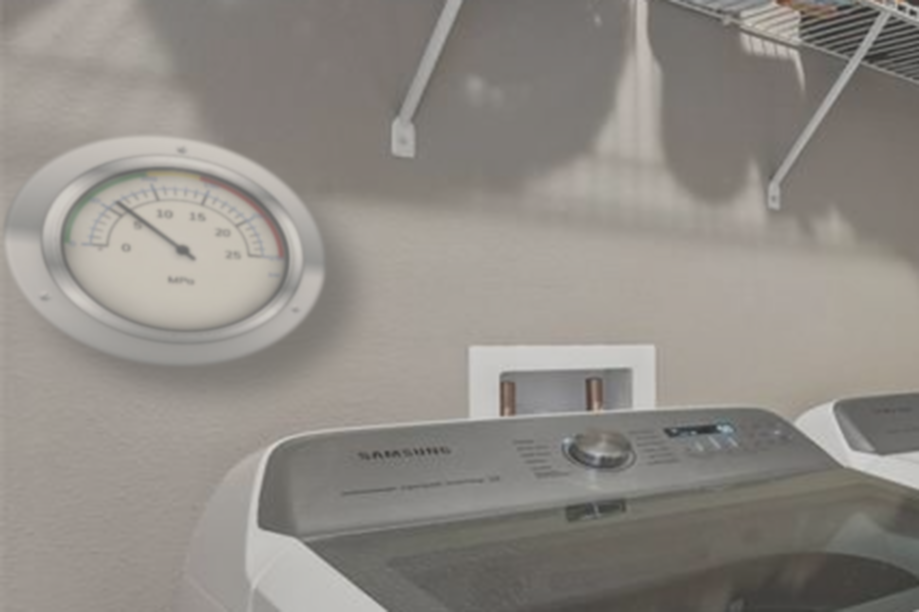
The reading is 6MPa
